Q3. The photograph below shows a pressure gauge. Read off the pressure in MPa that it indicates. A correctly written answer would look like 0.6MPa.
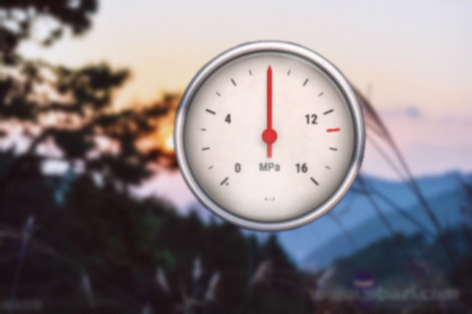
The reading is 8MPa
